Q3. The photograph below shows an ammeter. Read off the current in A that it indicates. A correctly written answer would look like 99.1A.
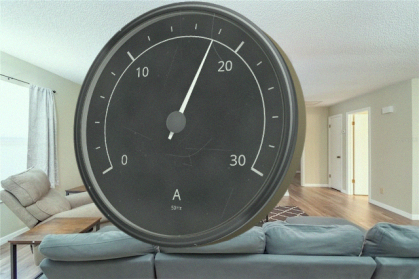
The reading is 18A
